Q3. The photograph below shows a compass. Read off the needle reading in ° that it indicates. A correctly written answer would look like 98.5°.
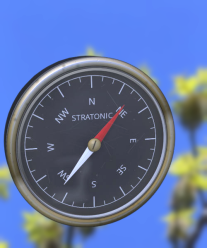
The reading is 40°
